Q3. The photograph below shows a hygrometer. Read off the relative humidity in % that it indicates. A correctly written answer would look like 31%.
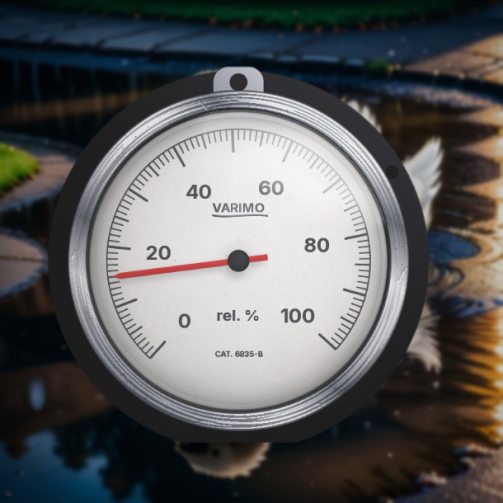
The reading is 15%
